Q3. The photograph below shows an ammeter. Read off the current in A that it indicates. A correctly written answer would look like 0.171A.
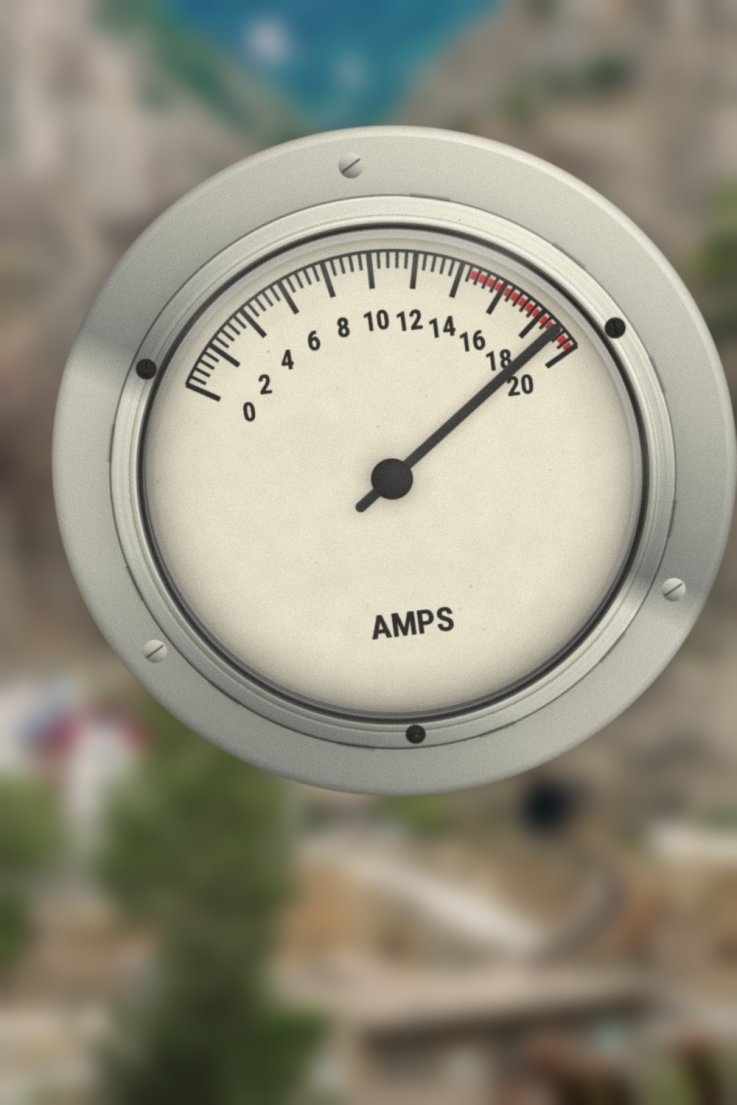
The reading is 18.8A
